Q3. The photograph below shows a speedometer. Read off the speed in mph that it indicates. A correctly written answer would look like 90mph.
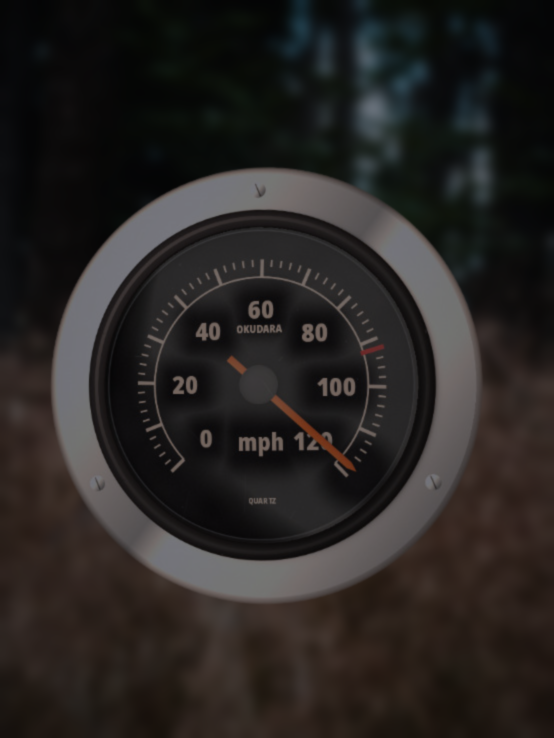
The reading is 118mph
